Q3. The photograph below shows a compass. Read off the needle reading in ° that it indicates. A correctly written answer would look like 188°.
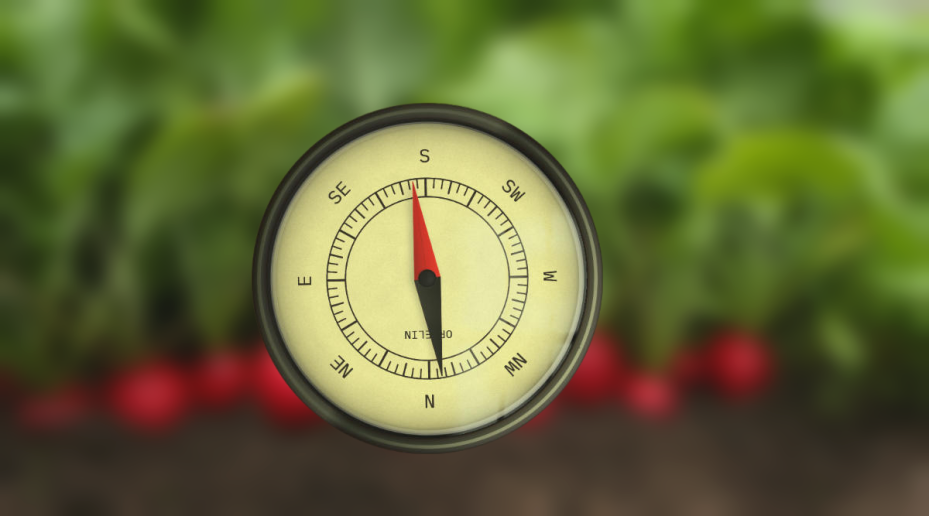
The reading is 172.5°
